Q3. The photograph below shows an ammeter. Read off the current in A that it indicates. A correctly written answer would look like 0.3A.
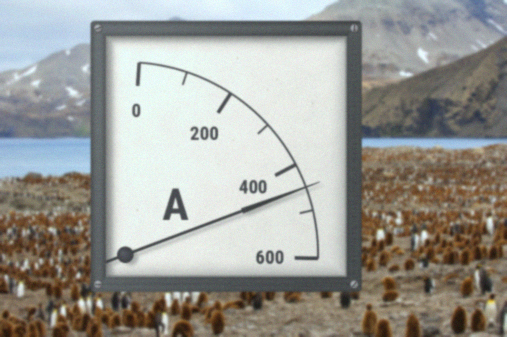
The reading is 450A
